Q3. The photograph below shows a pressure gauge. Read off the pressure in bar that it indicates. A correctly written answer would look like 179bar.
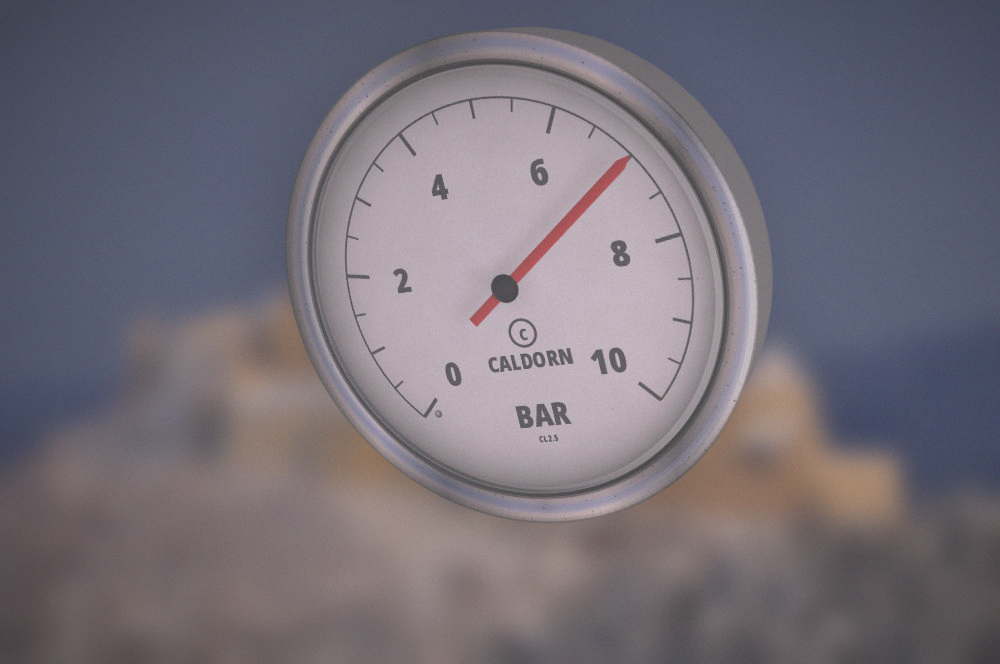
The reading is 7bar
